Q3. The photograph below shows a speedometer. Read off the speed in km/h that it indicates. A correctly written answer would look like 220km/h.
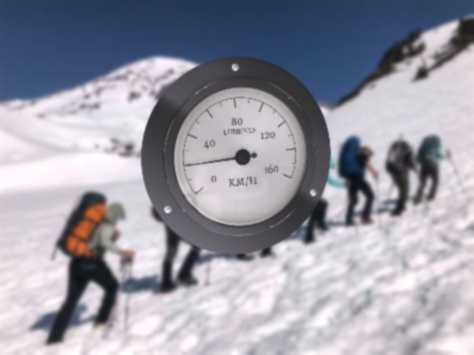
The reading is 20km/h
